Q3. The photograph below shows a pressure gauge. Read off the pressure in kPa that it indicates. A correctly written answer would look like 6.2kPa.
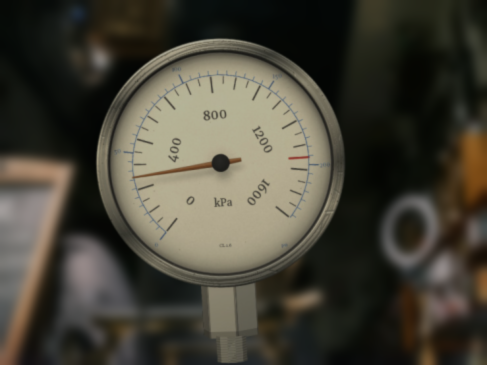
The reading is 250kPa
